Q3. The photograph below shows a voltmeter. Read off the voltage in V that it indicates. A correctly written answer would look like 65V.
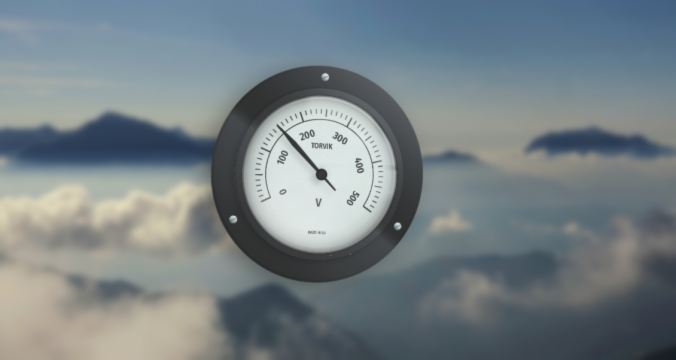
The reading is 150V
